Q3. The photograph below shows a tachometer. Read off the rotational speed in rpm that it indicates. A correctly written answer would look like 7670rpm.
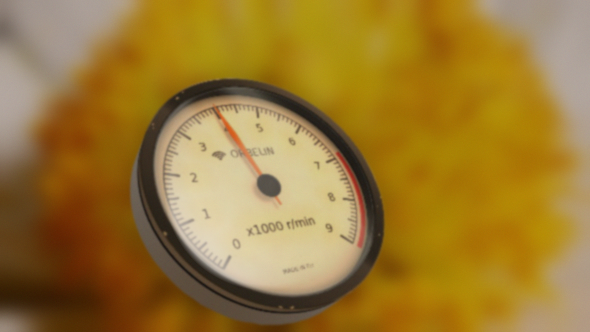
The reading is 4000rpm
